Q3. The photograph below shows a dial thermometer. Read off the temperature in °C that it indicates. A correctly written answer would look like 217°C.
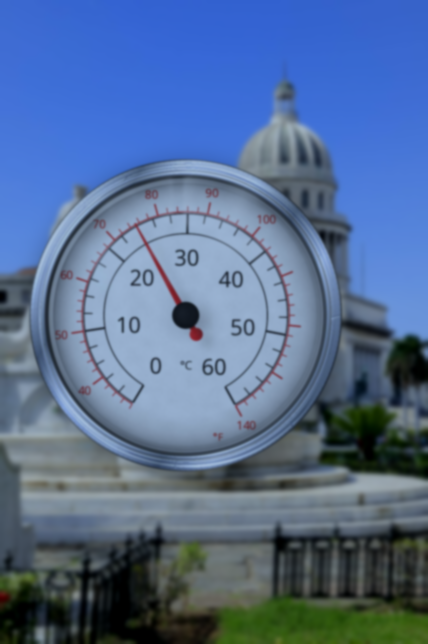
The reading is 24°C
